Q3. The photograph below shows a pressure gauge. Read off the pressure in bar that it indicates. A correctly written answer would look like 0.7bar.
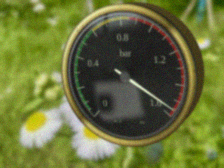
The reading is 1.55bar
